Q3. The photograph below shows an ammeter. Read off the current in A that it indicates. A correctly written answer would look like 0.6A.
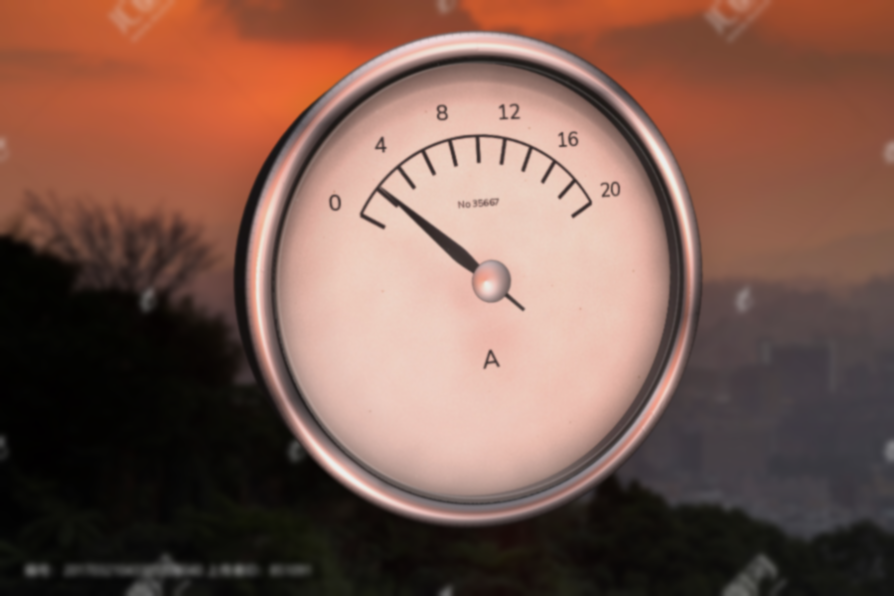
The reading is 2A
